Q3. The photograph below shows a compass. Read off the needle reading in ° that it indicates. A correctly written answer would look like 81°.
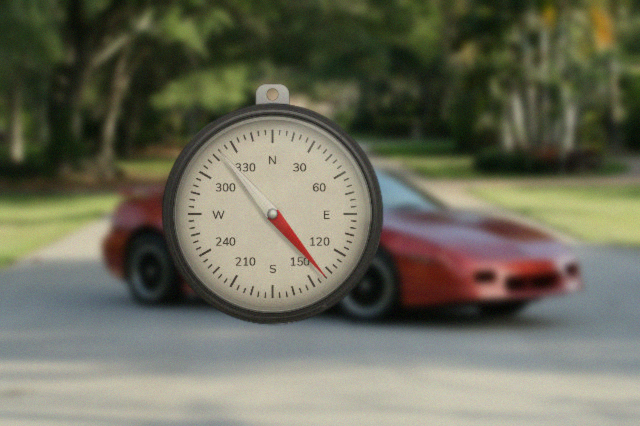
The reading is 140°
